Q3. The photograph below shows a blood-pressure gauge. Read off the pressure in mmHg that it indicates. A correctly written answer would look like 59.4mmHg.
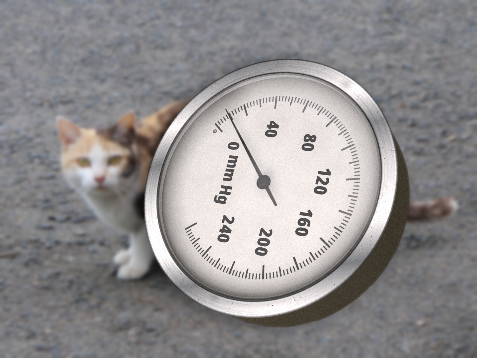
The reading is 10mmHg
